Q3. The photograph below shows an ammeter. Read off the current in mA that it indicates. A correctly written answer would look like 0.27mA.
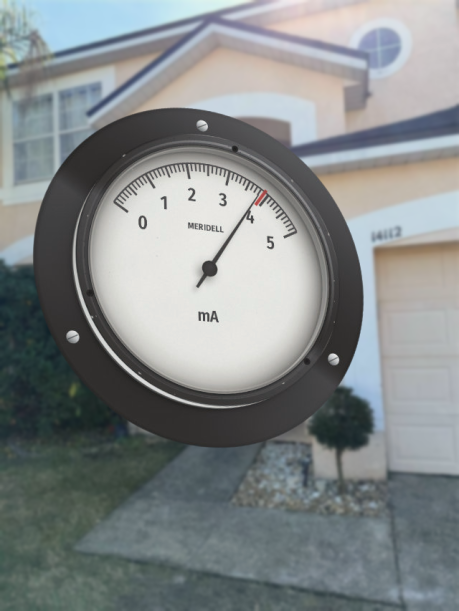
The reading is 3.8mA
